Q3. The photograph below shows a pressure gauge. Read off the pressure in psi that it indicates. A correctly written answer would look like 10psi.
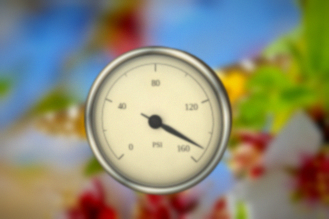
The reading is 150psi
